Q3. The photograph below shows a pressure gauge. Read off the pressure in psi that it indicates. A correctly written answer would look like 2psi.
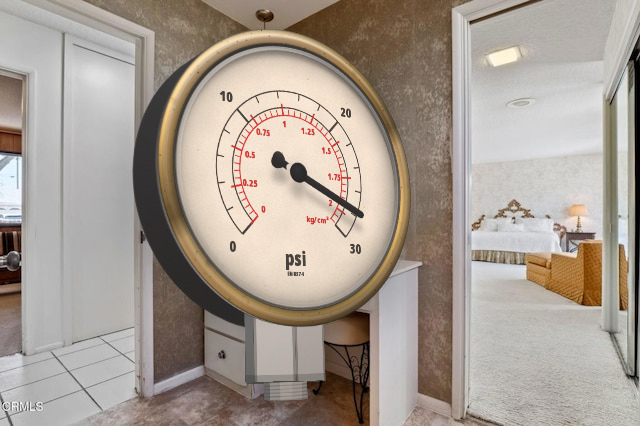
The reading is 28psi
